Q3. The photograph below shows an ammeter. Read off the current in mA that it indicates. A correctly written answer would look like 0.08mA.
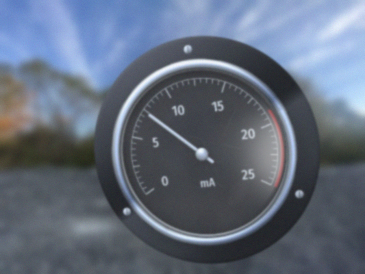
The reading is 7.5mA
